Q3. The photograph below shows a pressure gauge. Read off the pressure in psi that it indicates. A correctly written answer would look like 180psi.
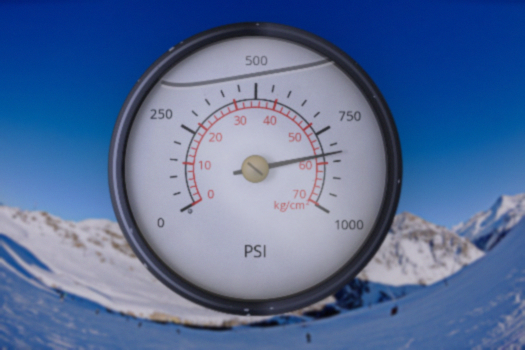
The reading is 825psi
